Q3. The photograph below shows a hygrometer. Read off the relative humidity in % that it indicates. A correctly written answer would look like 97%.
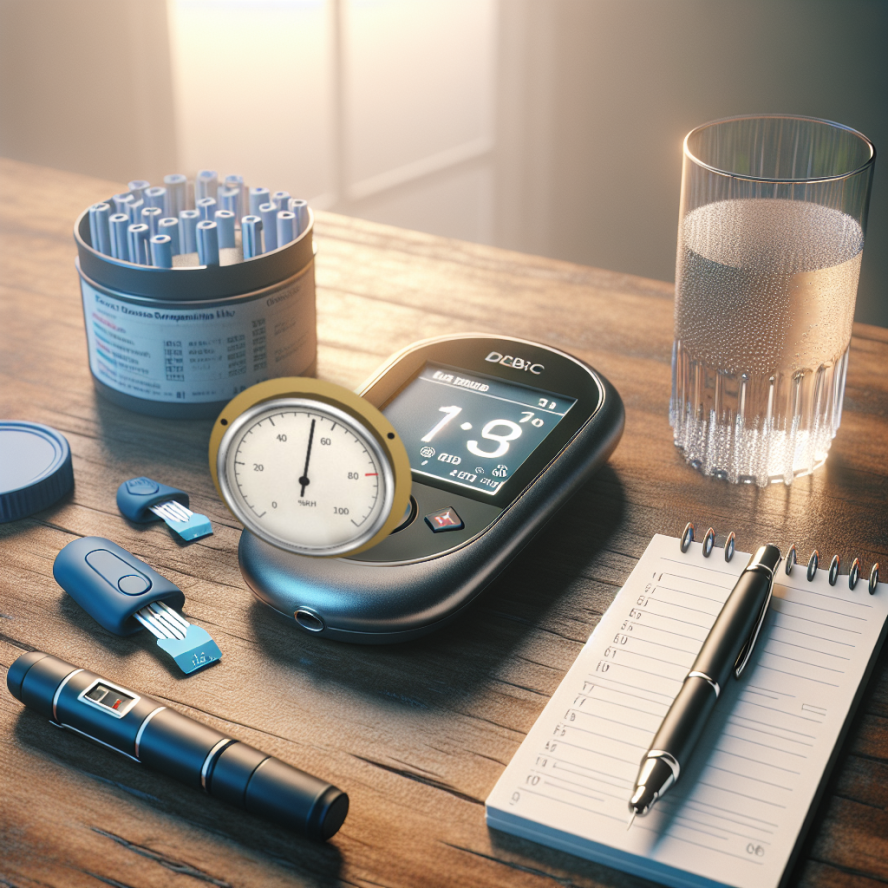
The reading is 54%
